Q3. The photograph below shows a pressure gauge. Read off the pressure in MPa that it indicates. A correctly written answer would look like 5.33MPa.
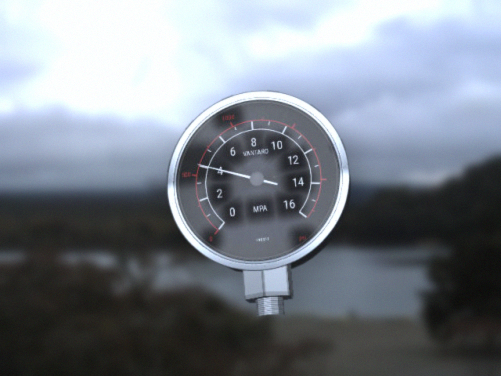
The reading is 4MPa
